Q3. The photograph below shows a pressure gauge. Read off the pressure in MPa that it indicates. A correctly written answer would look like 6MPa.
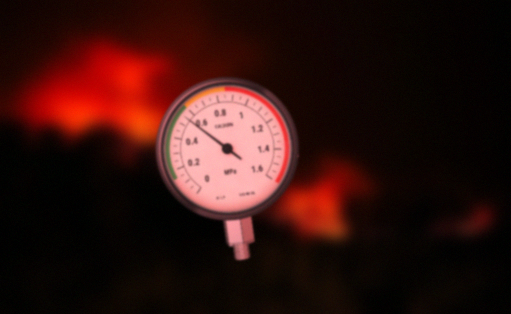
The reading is 0.55MPa
